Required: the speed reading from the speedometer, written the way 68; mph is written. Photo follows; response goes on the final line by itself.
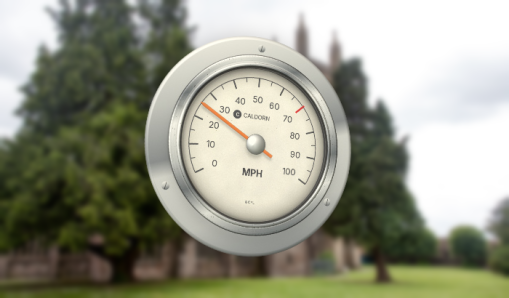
25; mph
